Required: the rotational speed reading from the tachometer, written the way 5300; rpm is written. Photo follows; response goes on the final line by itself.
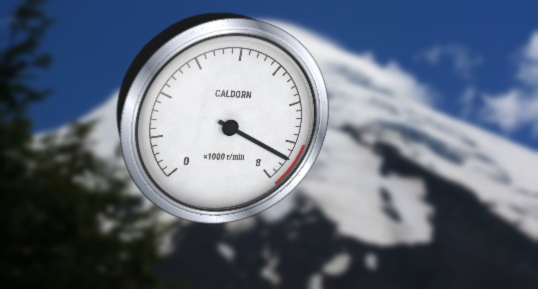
7400; rpm
